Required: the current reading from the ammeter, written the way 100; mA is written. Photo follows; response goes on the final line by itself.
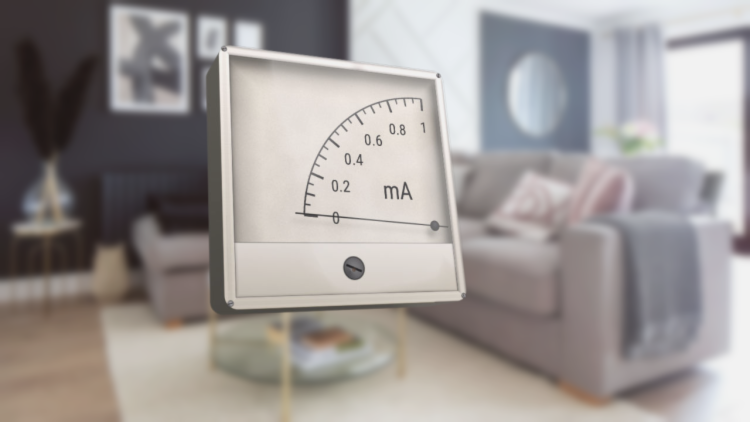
0; mA
